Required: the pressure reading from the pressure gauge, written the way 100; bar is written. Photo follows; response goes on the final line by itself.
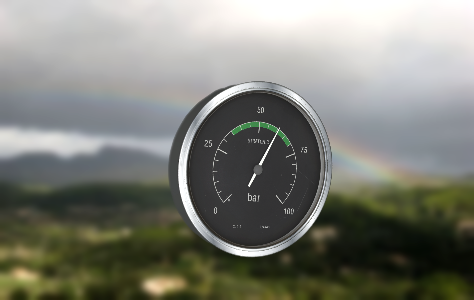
60; bar
